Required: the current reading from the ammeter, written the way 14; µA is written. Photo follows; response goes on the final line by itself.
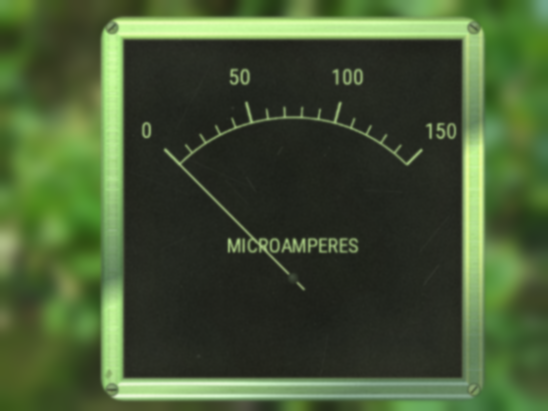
0; µA
